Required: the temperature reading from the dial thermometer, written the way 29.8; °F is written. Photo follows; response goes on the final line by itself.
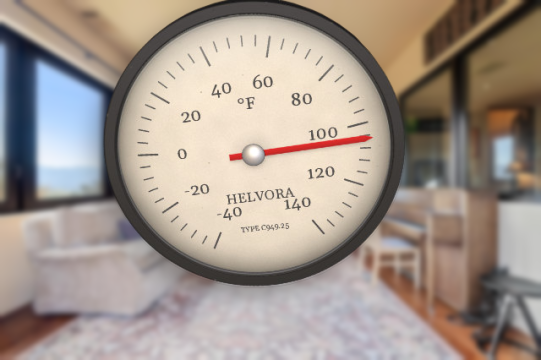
104; °F
